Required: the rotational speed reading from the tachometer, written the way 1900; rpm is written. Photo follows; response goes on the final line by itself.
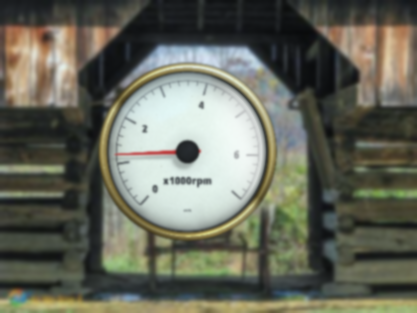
1200; rpm
